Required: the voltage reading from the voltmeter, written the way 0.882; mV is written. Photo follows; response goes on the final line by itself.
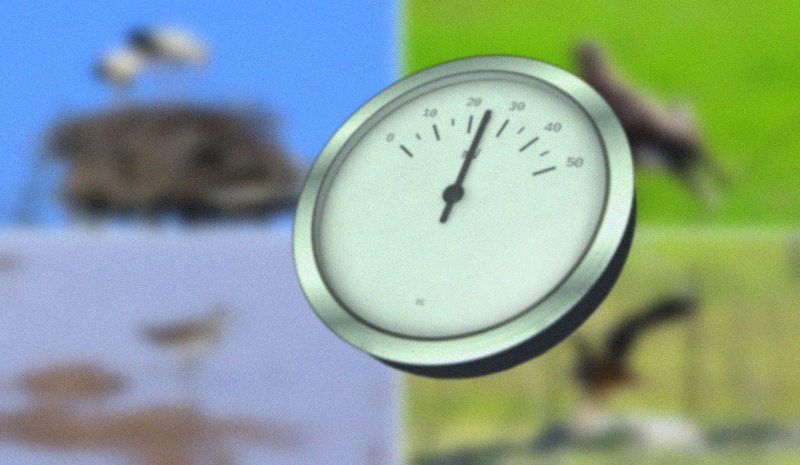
25; mV
